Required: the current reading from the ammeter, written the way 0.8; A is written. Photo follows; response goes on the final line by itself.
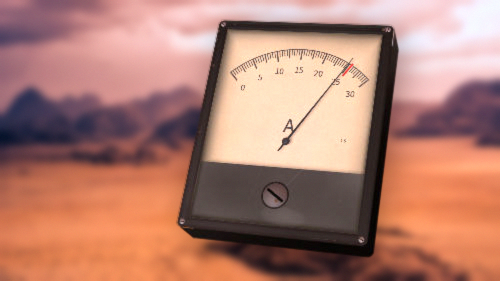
25; A
